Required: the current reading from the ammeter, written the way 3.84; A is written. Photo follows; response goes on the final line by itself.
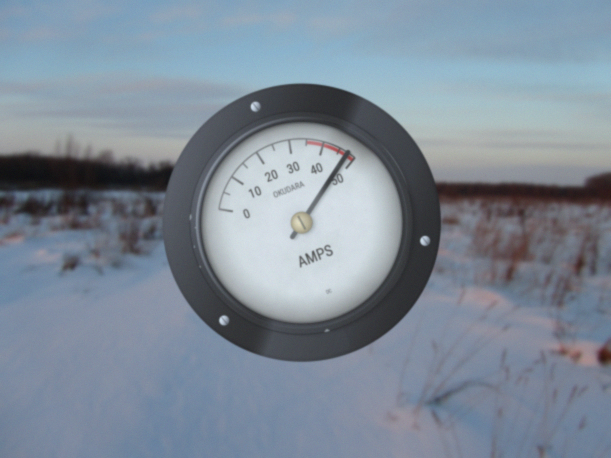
47.5; A
